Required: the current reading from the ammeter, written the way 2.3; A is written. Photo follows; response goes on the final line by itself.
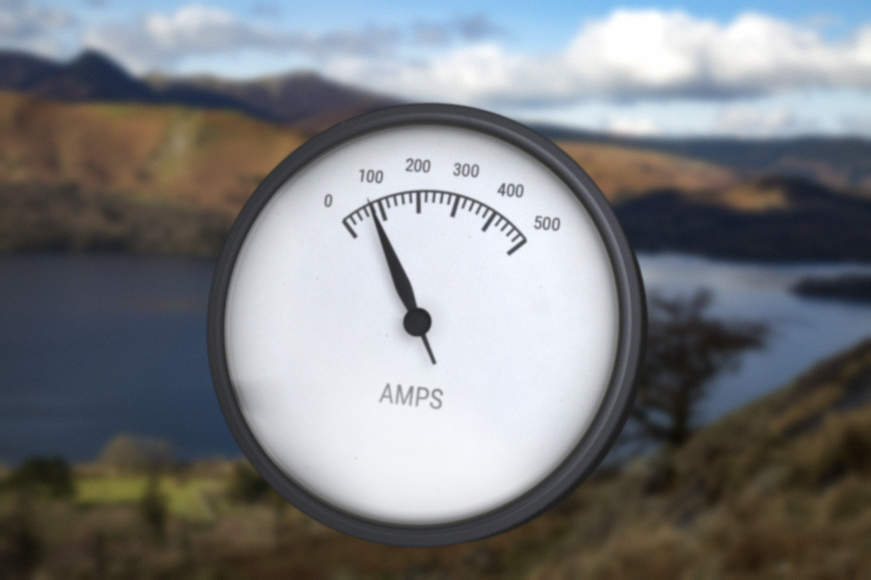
80; A
